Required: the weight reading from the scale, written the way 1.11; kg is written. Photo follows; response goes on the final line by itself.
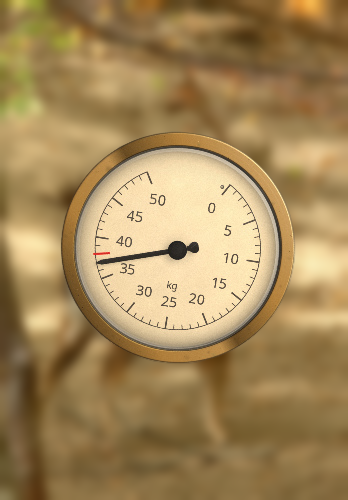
37; kg
